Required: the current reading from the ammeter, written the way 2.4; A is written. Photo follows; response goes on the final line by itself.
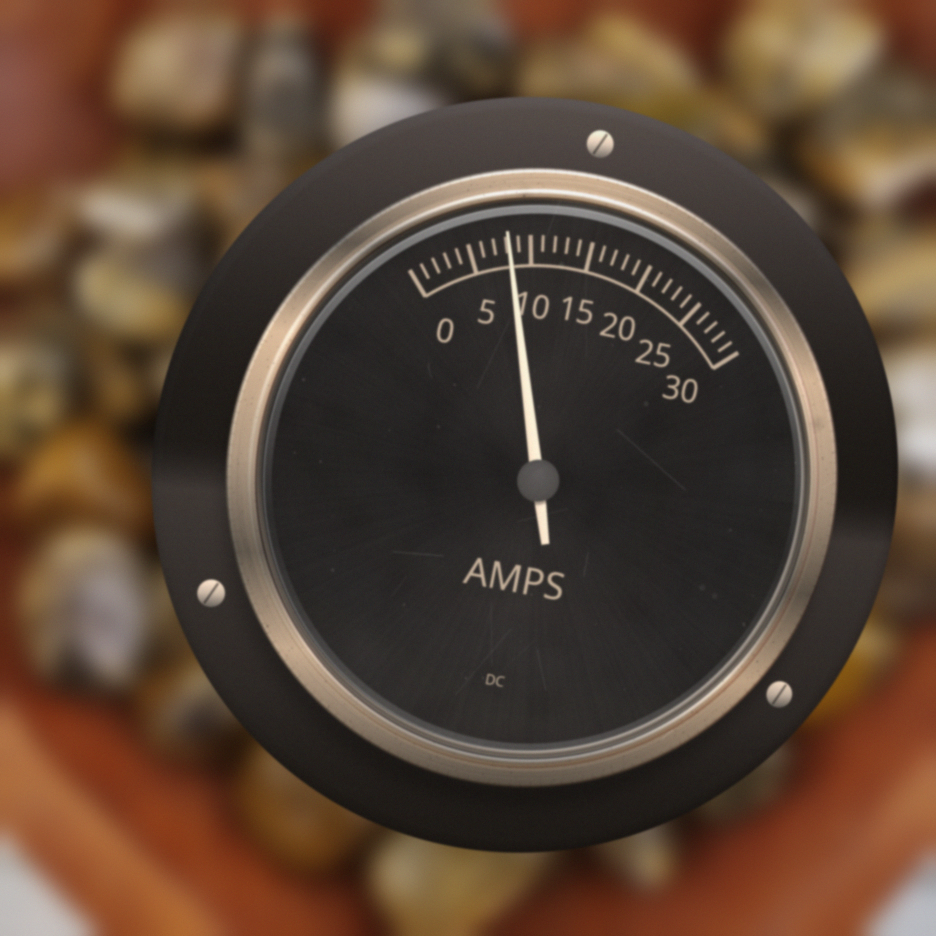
8; A
